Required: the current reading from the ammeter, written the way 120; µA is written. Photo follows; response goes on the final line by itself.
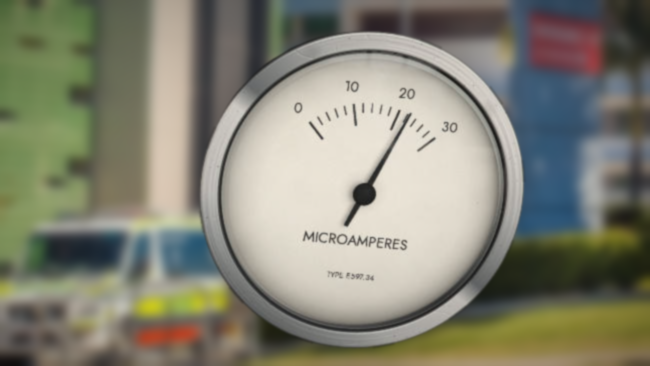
22; µA
